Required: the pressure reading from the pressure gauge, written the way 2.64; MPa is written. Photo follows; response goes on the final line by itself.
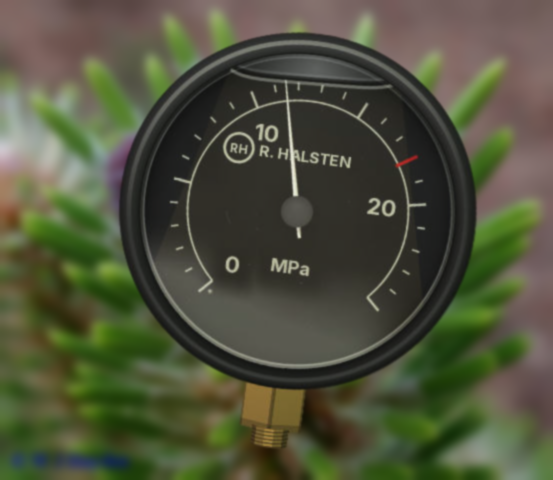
11.5; MPa
